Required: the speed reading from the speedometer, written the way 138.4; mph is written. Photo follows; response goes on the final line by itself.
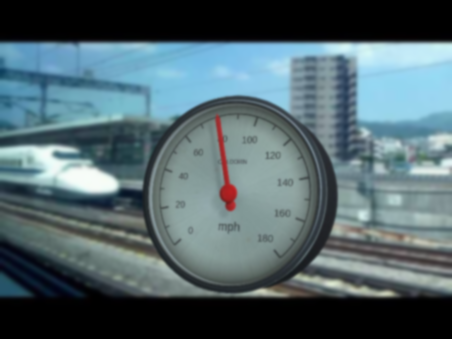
80; mph
